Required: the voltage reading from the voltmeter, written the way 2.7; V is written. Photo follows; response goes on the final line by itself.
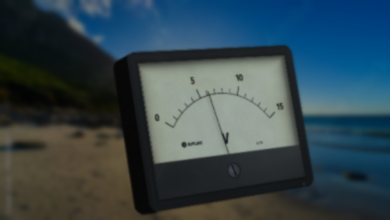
6; V
